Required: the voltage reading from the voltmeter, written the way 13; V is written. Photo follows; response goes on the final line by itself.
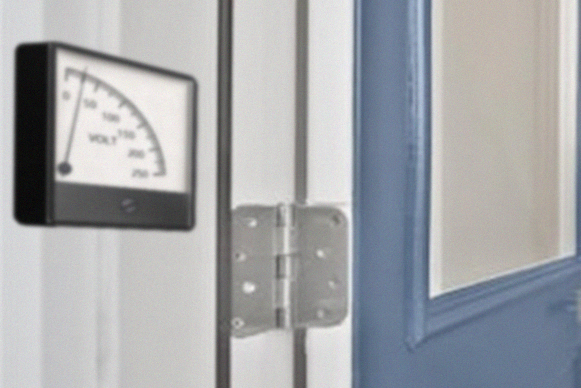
25; V
